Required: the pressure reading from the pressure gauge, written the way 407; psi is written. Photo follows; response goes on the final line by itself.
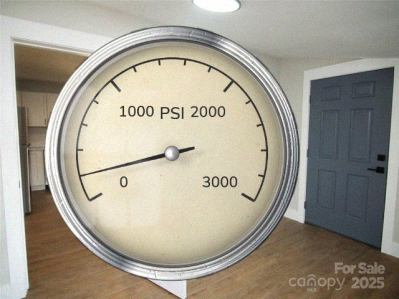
200; psi
